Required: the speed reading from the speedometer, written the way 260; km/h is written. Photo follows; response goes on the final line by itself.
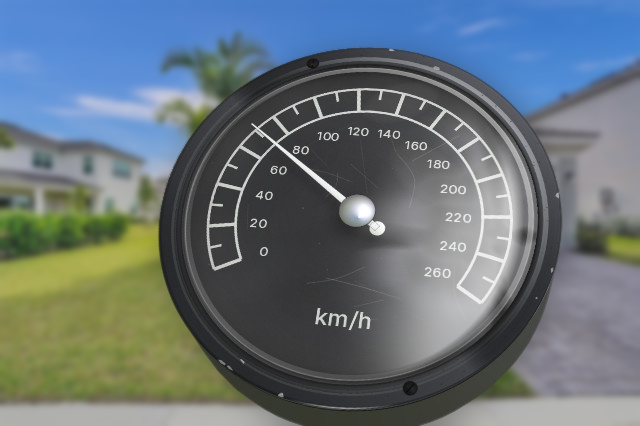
70; km/h
